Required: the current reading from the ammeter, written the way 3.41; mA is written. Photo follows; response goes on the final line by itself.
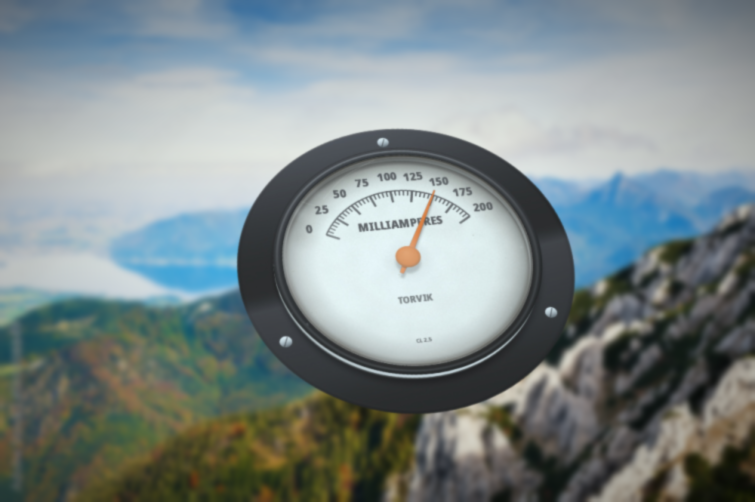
150; mA
